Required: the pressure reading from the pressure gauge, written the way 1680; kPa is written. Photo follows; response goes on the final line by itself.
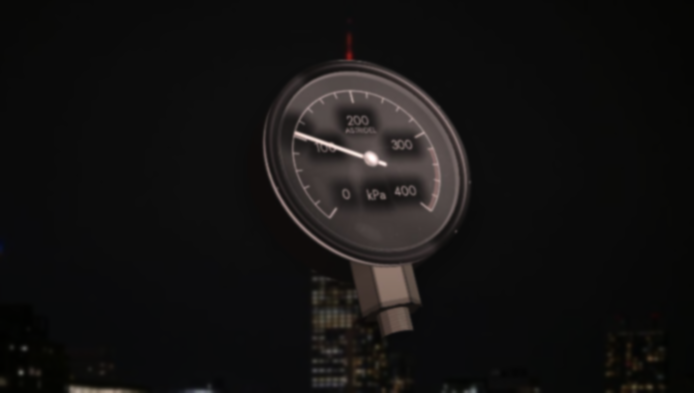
100; kPa
